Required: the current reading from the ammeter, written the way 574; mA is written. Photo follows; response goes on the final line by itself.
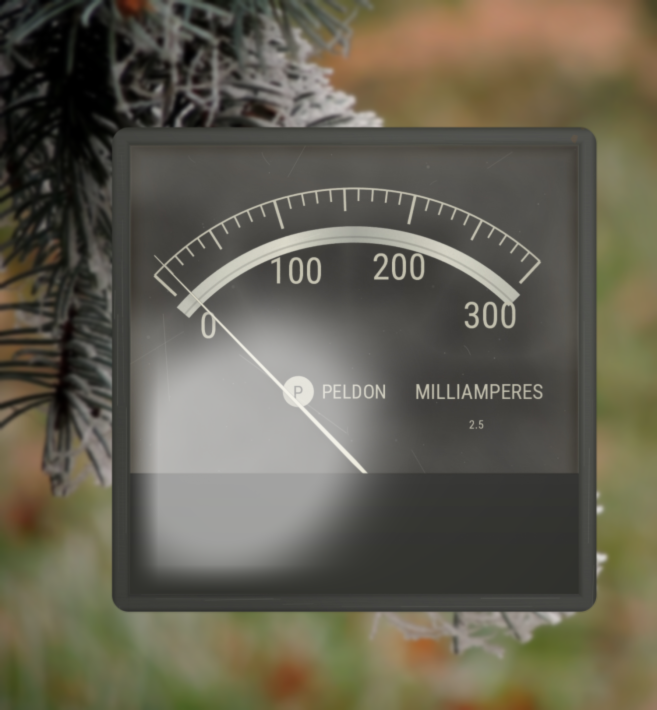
10; mA
